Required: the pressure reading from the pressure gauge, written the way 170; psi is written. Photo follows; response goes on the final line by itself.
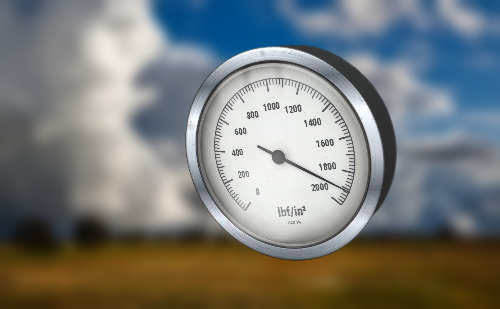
1900; psi
